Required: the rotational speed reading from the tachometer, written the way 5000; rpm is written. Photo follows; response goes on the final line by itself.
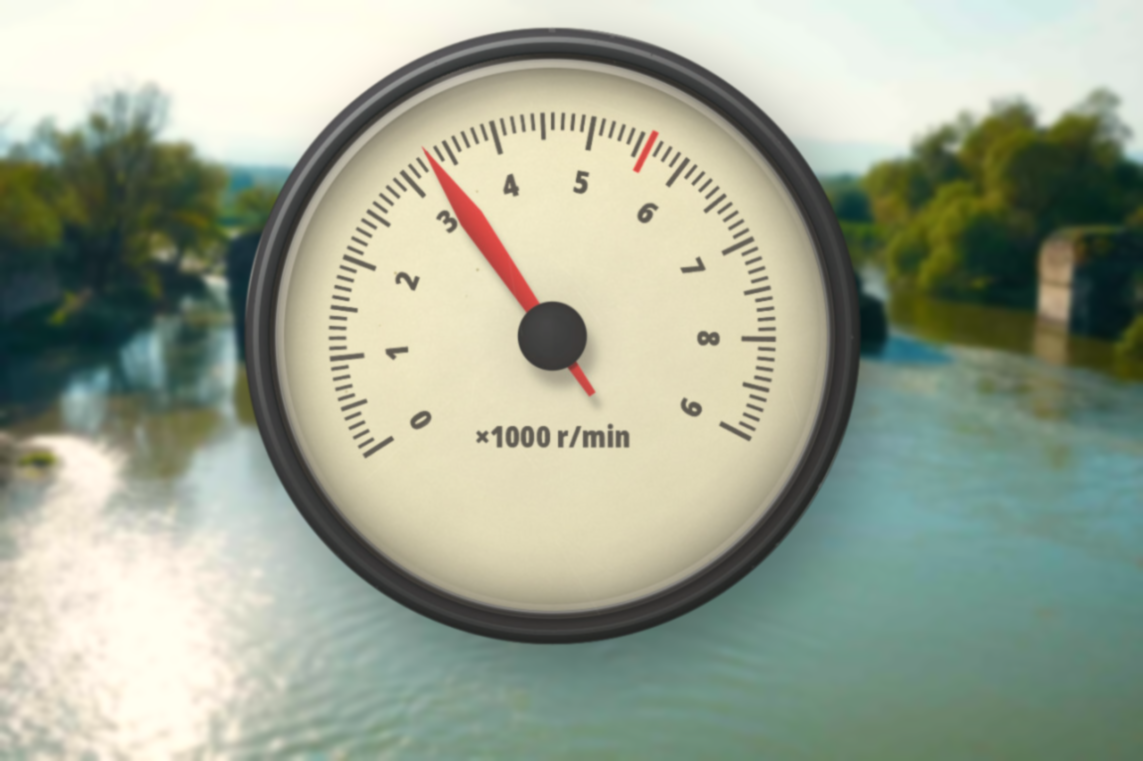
3300; rpm
